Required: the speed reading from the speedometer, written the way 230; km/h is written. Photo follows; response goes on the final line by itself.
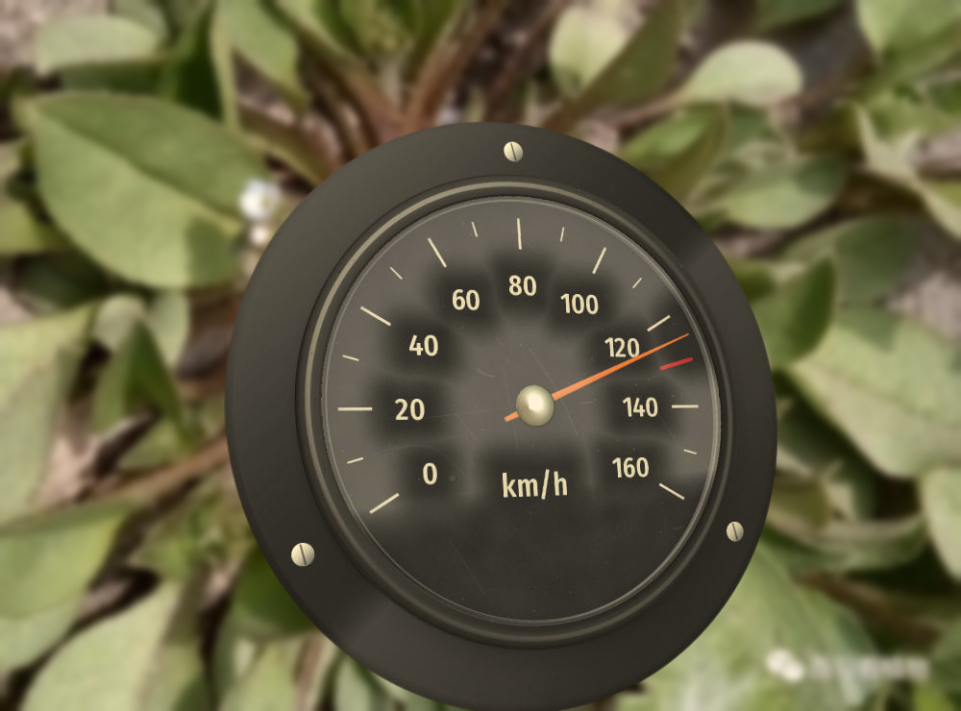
125; km/h
